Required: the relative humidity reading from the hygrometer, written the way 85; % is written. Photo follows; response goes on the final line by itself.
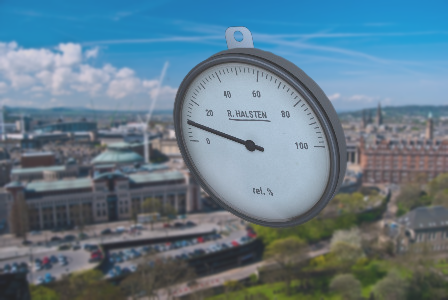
10; %
